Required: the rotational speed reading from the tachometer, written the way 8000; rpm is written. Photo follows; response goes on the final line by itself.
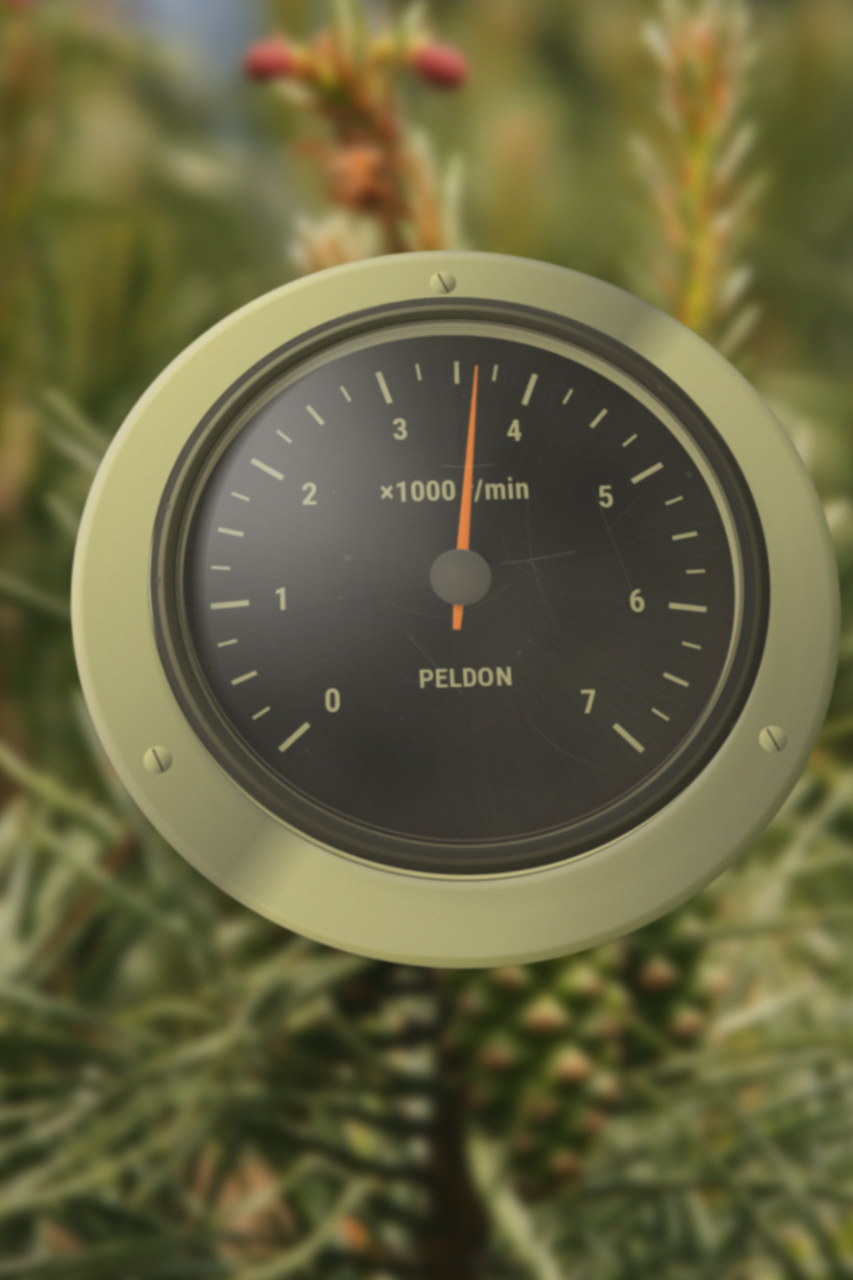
3625; rpm
